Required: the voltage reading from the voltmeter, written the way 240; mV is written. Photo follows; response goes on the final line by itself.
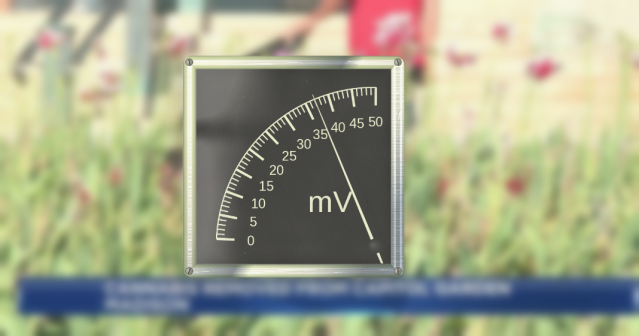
37; mV
